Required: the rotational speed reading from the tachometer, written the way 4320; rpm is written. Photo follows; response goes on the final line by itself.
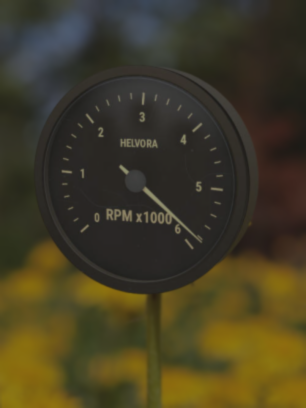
5800; rpm
